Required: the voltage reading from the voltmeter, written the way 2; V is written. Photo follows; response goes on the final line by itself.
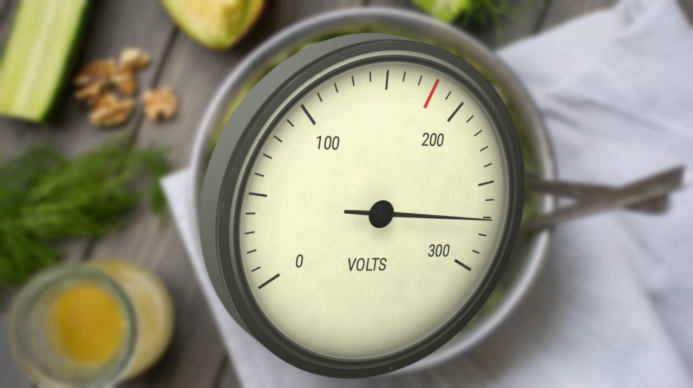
270; V
